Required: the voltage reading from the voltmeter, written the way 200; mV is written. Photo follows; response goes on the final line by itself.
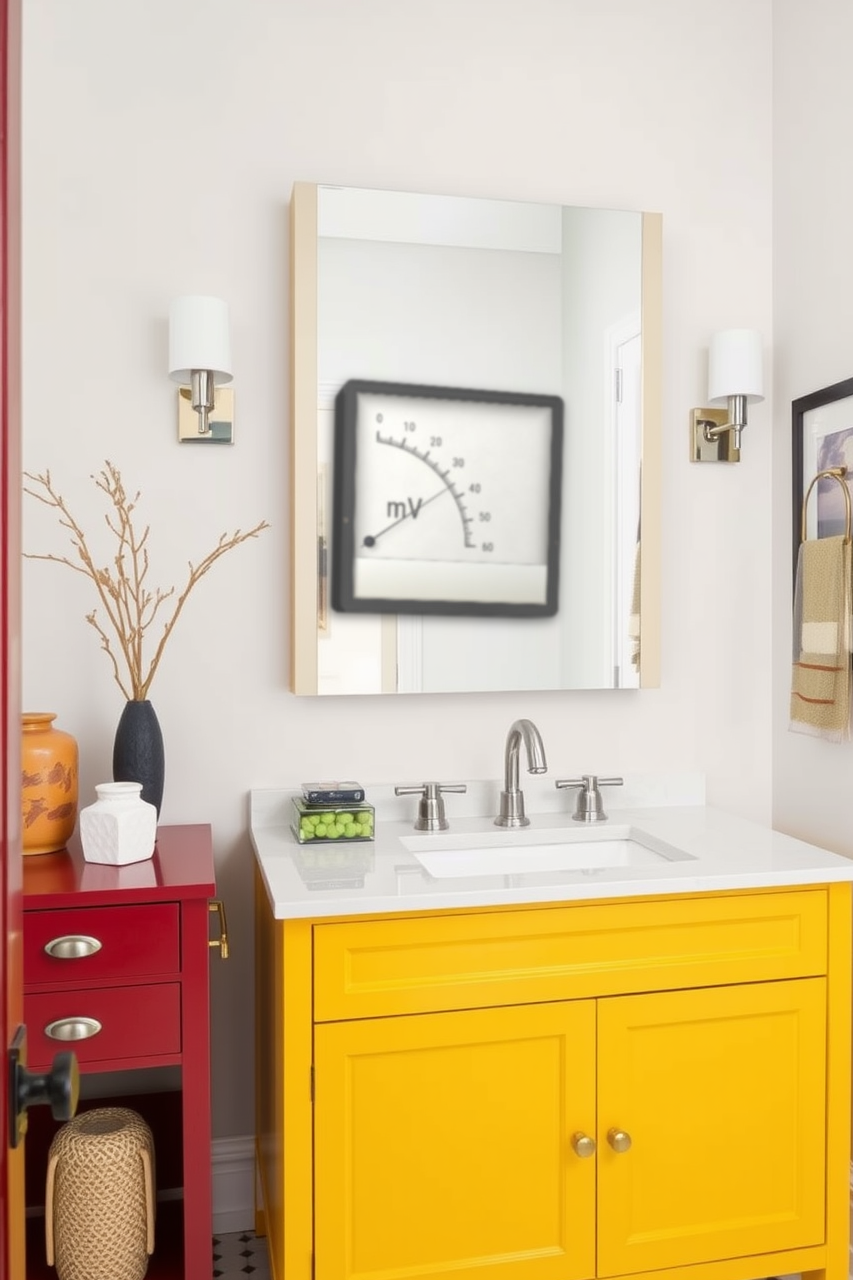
35; mV
